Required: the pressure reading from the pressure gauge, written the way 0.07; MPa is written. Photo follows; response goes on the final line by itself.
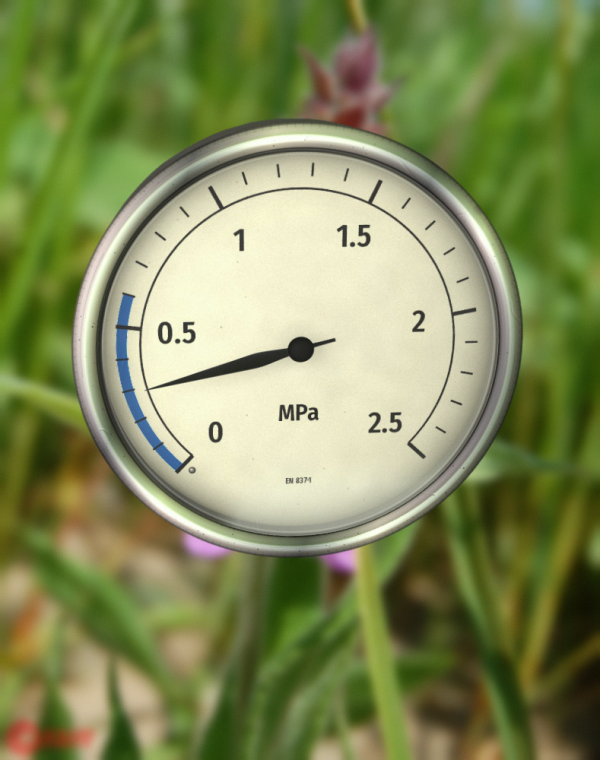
0.3; MPa
